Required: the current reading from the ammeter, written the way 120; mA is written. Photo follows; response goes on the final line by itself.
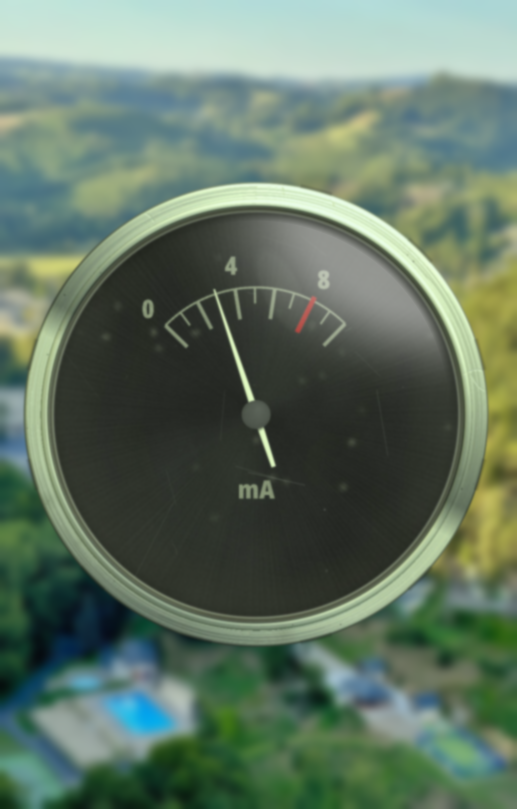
3; mA
